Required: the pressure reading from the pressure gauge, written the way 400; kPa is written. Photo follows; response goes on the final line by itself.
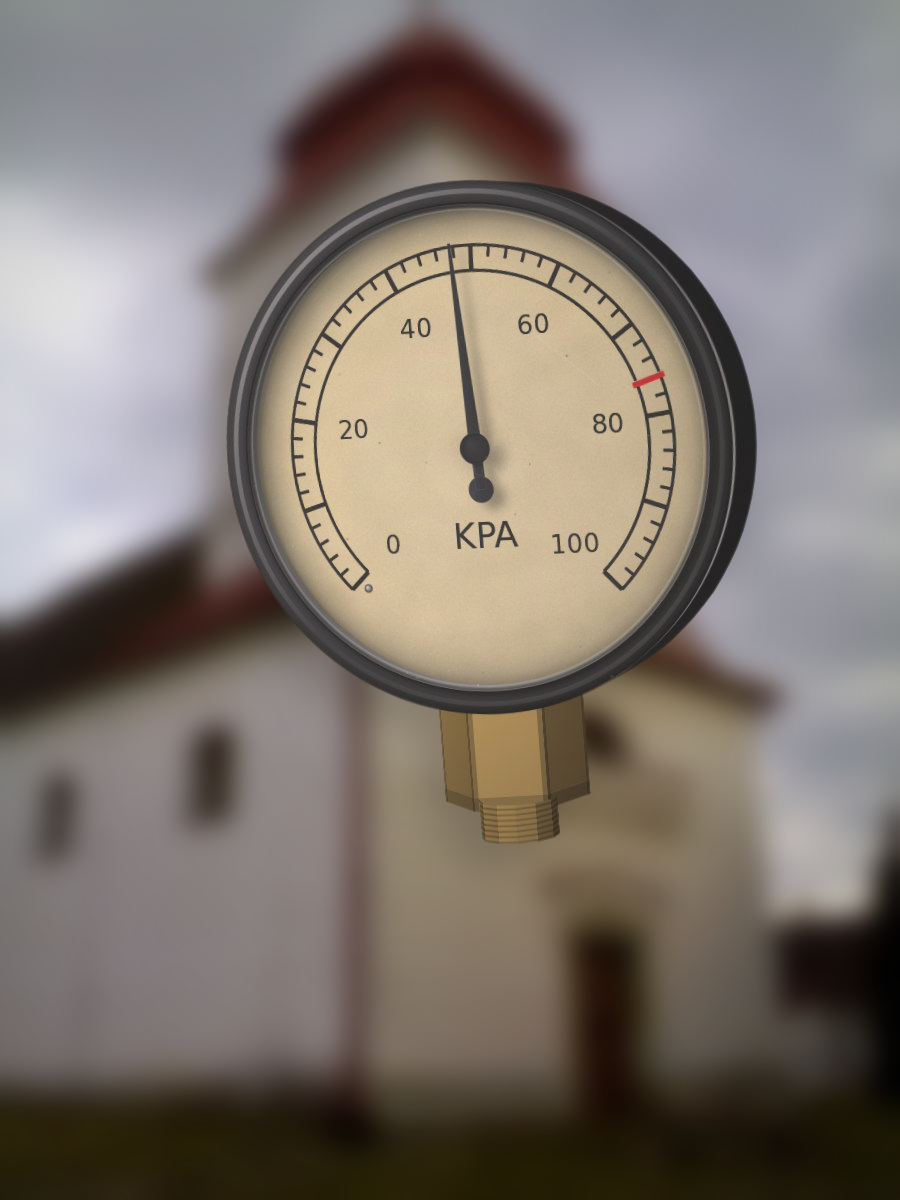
48; kPa
